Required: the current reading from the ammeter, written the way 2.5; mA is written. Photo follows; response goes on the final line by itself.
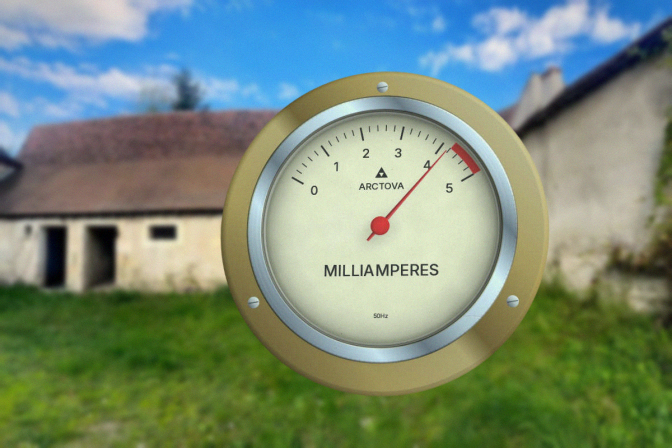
4.2; mA
